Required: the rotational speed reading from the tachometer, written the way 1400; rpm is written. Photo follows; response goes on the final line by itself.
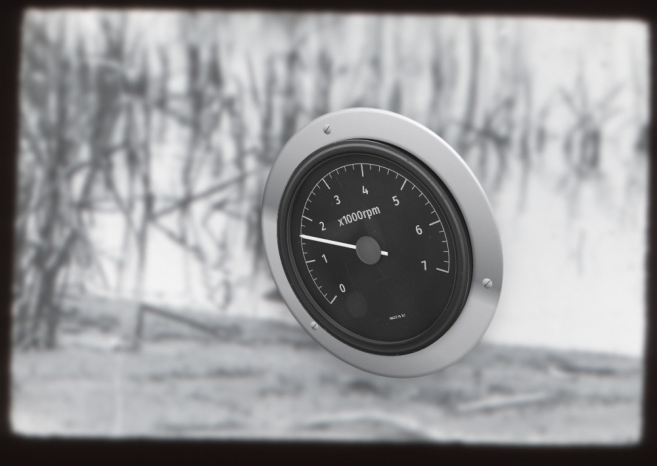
1600; rpm
